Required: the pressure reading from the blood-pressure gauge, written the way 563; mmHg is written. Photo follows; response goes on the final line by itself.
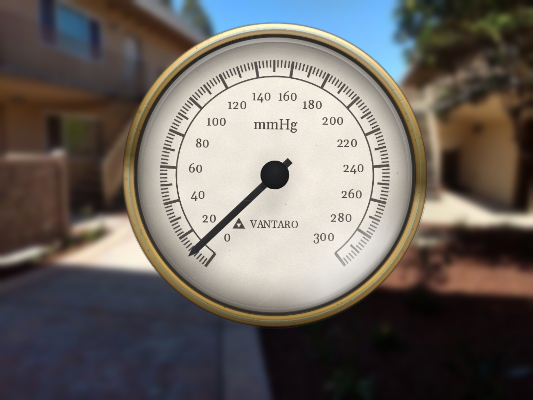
10; mmHg
